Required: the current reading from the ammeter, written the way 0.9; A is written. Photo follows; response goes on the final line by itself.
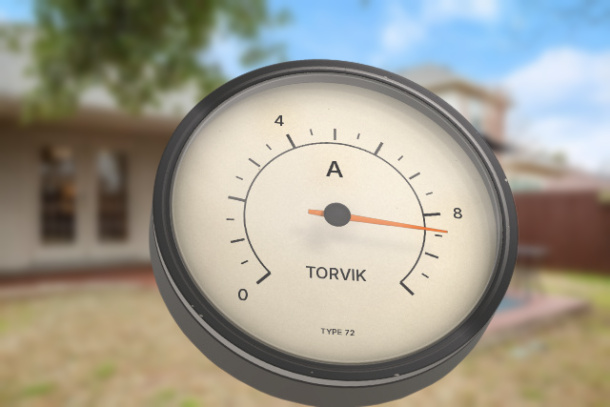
8.5; A
